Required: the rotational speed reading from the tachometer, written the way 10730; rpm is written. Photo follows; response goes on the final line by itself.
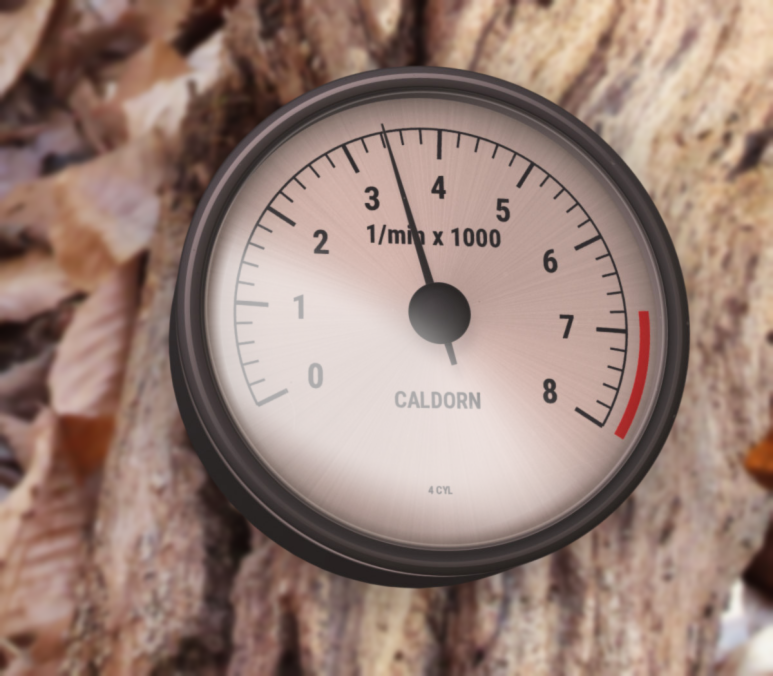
3400; rpm
